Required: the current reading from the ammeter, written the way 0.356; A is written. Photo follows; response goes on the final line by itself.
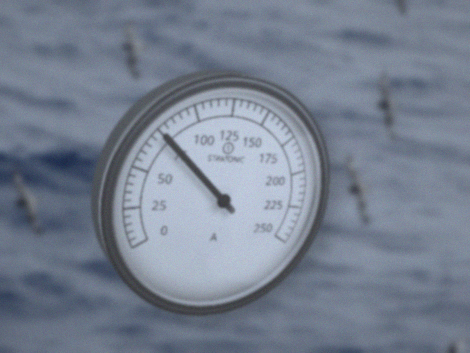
75; A
